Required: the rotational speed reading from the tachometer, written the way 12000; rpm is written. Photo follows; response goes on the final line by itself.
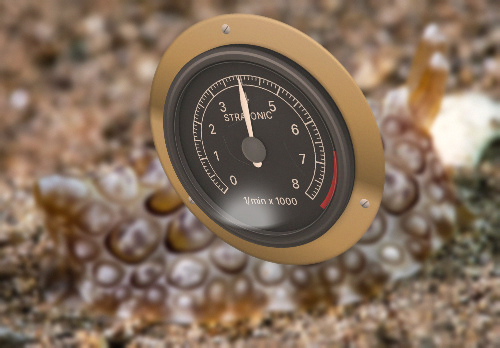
4000; rpm
